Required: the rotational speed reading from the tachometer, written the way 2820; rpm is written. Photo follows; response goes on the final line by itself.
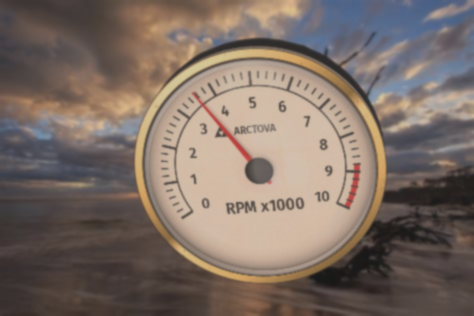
3600; rpm
